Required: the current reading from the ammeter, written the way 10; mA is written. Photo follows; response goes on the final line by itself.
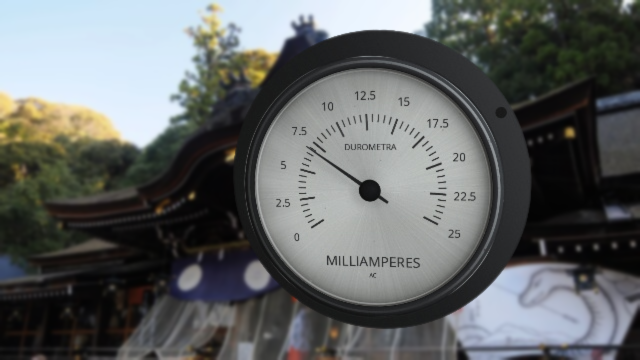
7; mA
